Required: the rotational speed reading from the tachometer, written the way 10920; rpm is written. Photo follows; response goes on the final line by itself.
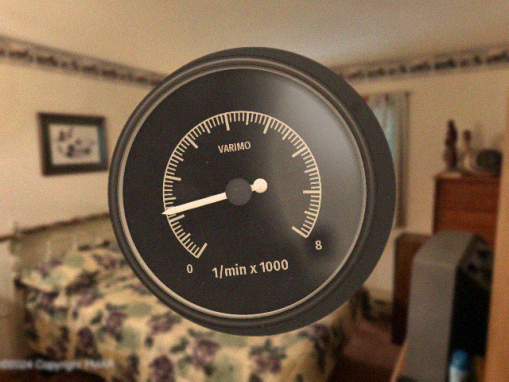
1200; rpm
